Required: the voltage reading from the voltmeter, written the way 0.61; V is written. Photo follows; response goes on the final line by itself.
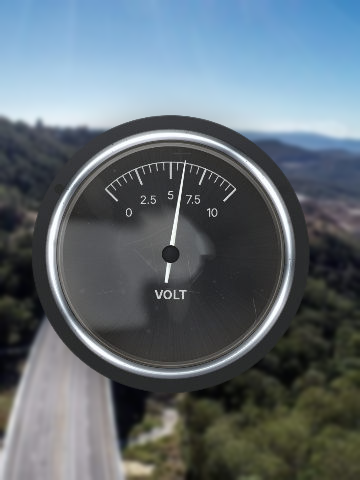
6; V
